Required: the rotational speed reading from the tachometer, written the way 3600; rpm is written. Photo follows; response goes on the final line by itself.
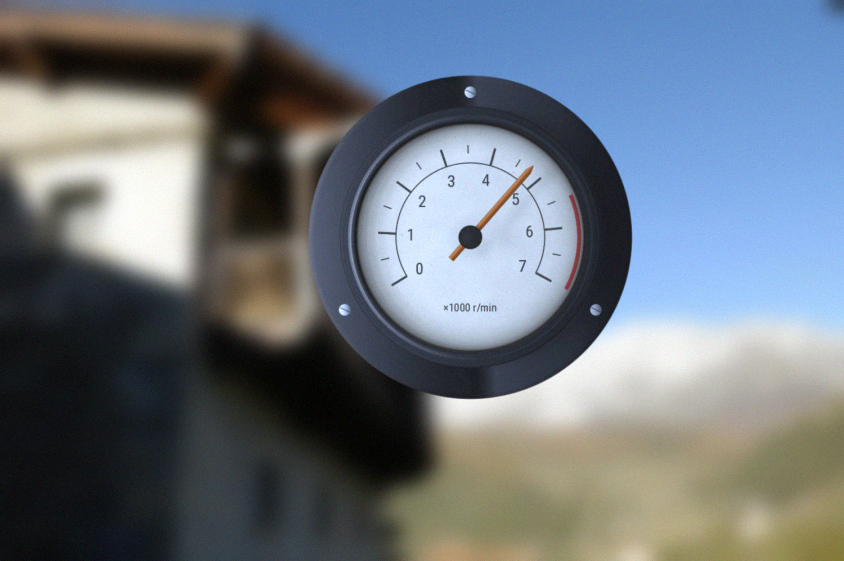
4750; rpm
